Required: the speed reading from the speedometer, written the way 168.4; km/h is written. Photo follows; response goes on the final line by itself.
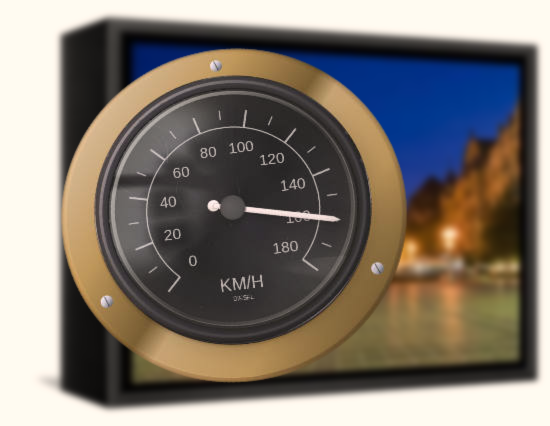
160; km/h
